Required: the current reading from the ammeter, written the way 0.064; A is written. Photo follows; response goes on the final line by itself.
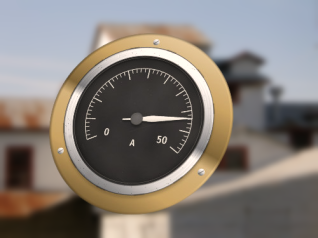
42; A
